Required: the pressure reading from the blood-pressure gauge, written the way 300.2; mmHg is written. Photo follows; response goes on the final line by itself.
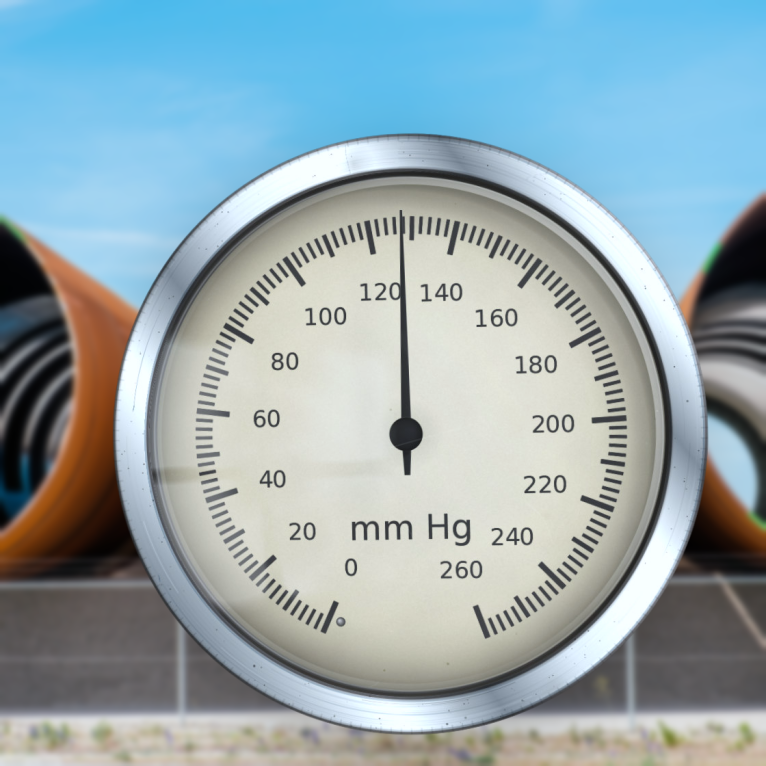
128; mmHg
